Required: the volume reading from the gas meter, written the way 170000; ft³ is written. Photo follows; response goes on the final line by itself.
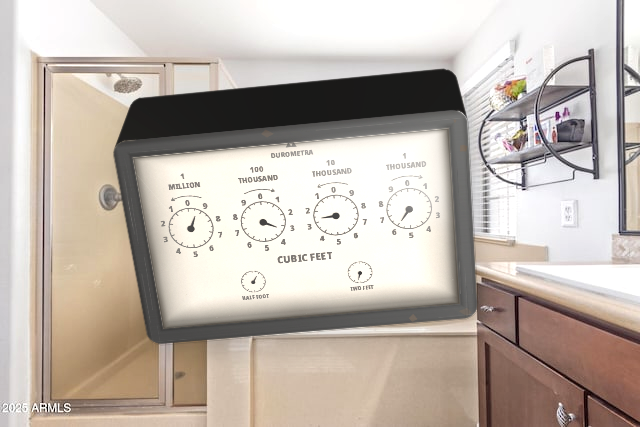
932600; ft³
